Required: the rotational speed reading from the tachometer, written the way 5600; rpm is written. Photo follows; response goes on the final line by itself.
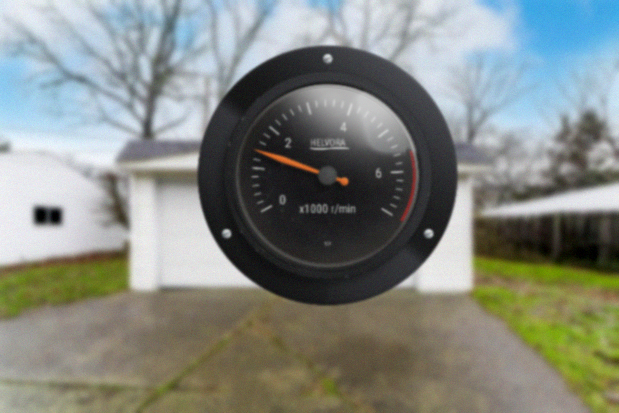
1400; rpm
